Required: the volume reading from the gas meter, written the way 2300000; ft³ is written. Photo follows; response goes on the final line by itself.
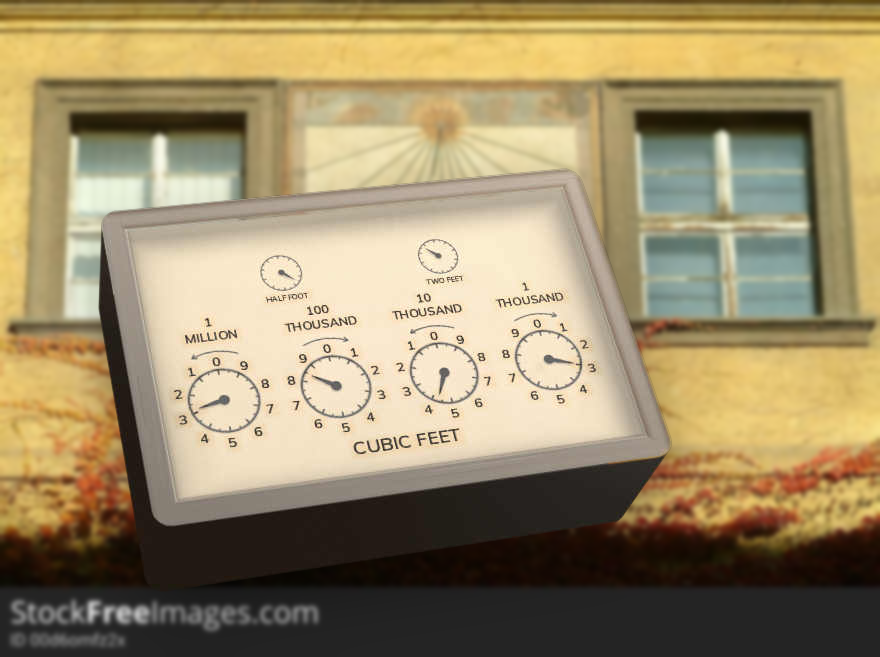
284300; ft³
